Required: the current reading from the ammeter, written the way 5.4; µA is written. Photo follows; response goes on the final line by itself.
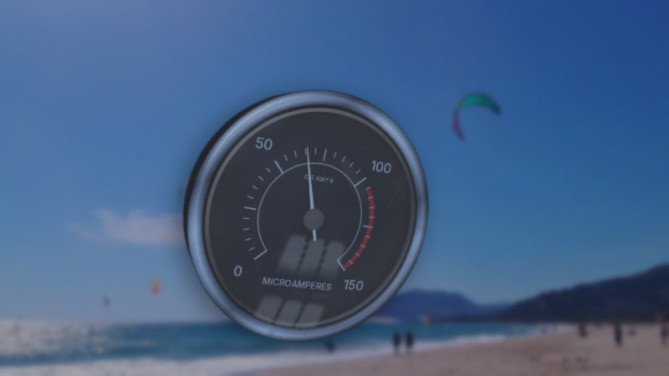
65; µA
